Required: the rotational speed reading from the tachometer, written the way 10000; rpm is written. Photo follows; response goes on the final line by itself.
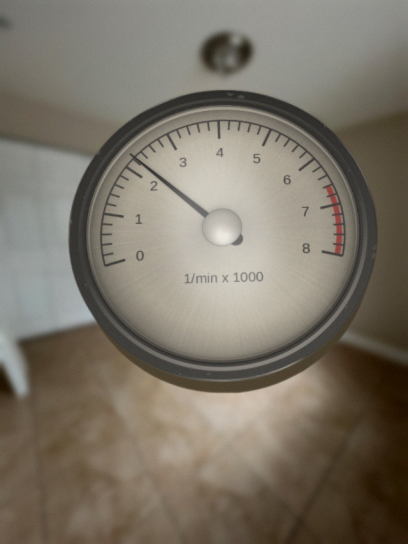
2200; rpm
